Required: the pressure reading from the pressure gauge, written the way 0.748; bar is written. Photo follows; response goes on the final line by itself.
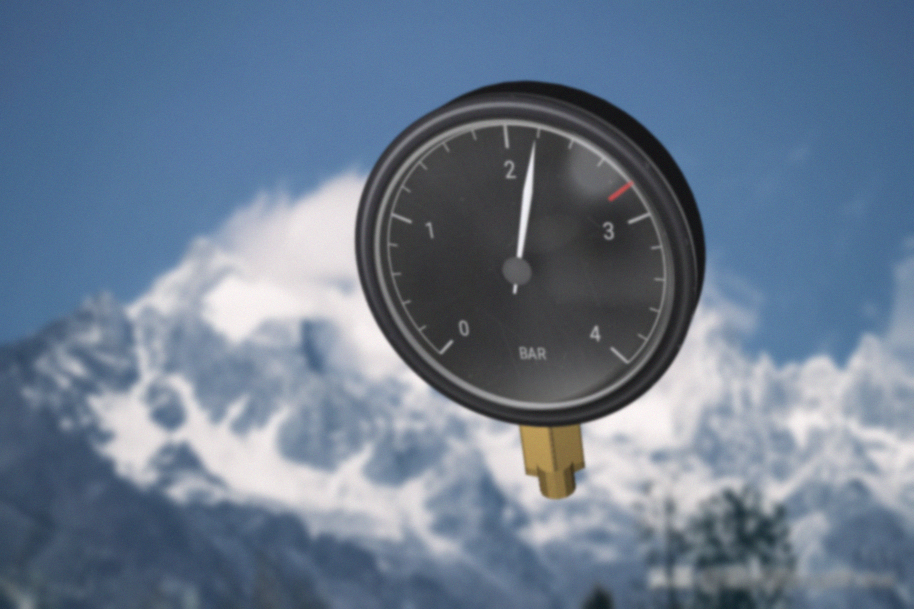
2.2; bar
